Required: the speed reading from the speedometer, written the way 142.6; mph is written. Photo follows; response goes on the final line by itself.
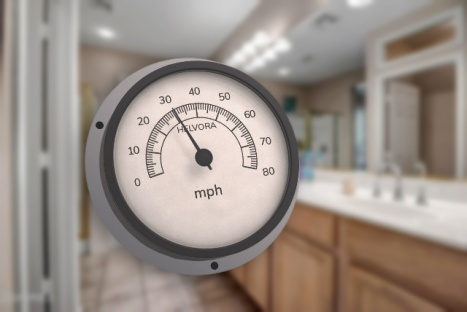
30; mph
